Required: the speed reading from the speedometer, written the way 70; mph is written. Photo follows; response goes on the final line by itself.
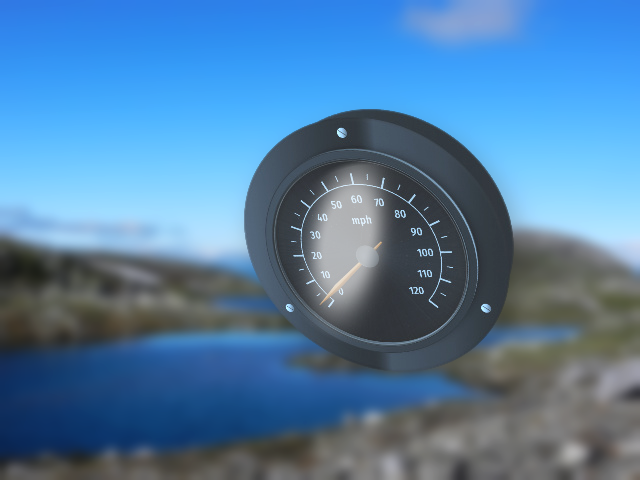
2.5; mph
